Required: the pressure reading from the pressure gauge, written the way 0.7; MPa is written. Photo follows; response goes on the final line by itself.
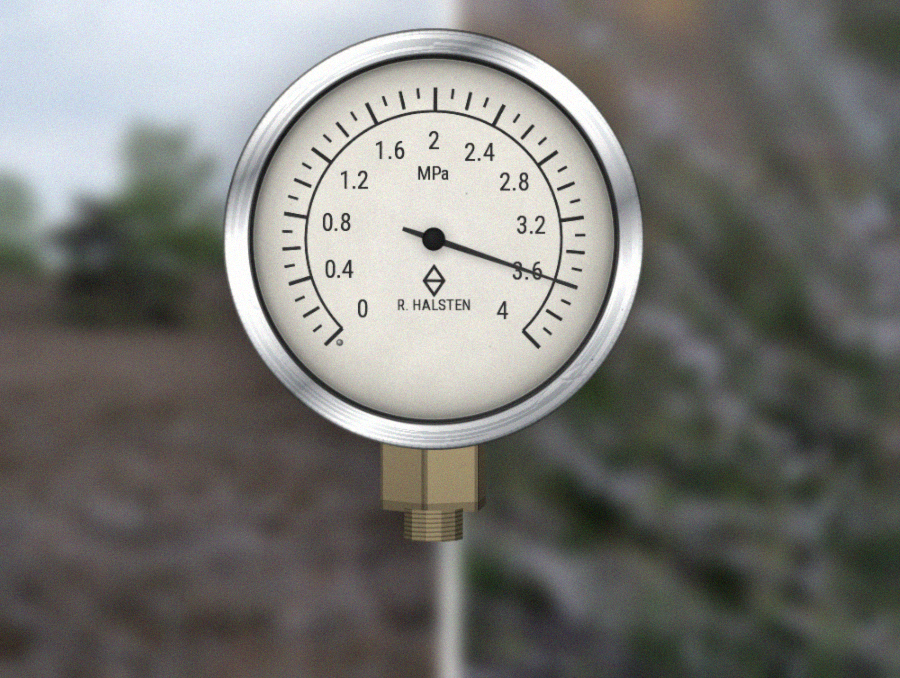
3.6; MPa
